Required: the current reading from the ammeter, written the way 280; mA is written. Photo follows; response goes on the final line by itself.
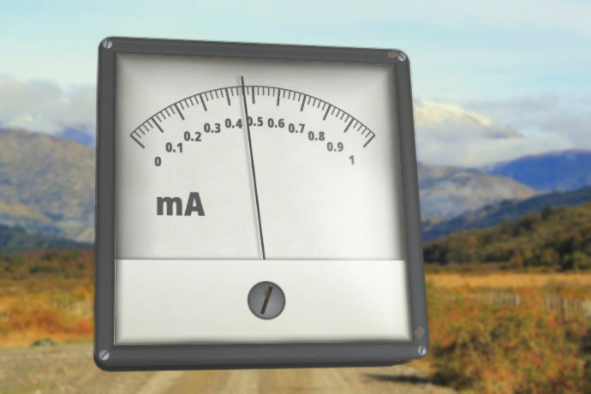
0.46; mA
